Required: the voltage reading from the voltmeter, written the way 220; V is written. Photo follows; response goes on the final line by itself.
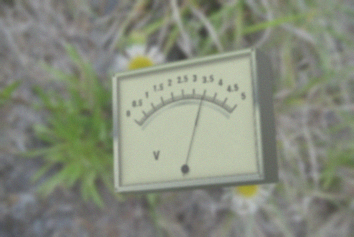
3.5; V
